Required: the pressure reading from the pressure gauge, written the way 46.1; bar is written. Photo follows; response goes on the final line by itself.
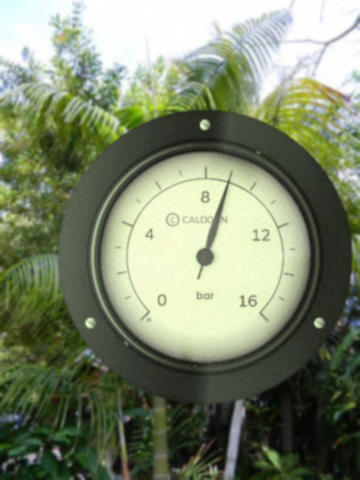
9; bar
